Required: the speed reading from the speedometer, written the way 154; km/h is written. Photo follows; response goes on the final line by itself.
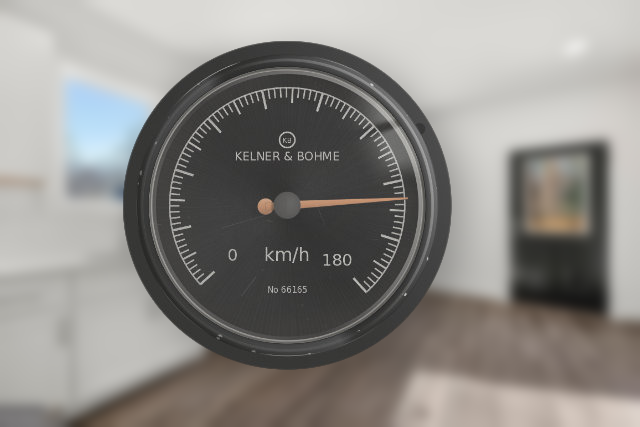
146; km/h
